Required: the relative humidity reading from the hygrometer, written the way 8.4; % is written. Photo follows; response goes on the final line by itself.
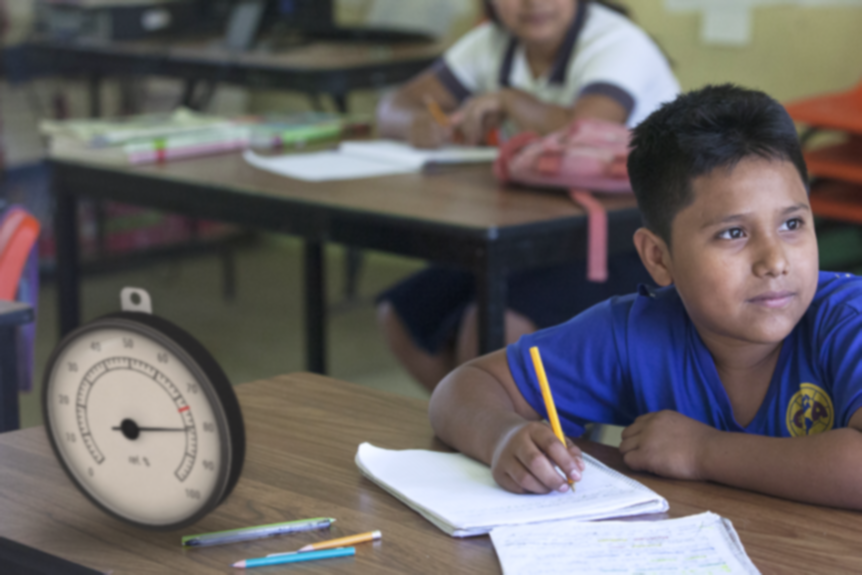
80; %
